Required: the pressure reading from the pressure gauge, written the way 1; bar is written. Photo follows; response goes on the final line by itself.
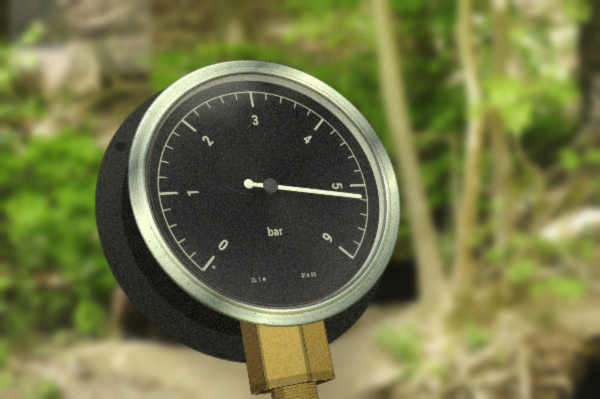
5.2; bar
